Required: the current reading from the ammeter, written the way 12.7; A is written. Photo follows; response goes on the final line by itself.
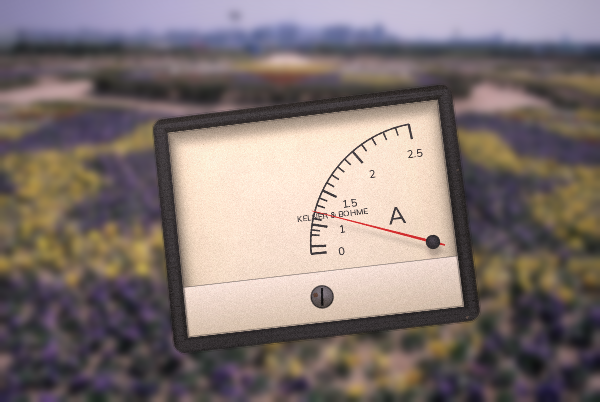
1.2; A
